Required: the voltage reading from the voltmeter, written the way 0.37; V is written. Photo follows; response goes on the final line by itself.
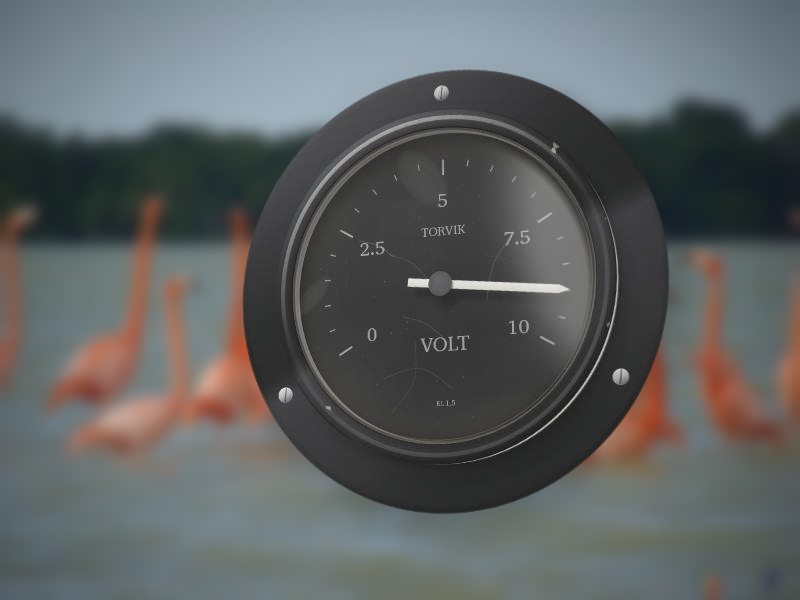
9; V
